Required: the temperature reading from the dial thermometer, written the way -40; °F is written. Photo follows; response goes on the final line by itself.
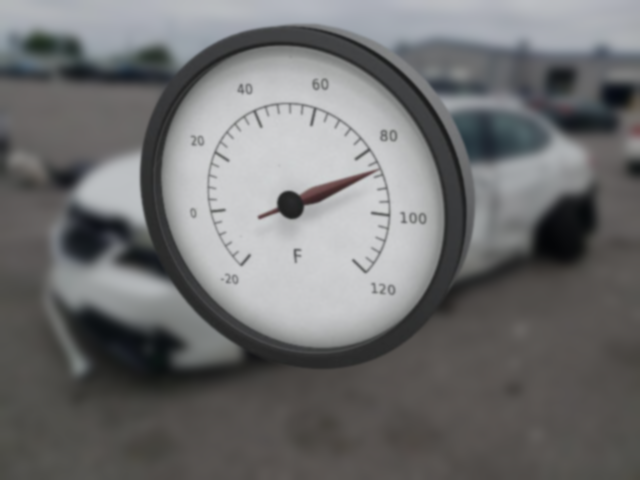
86; °F
